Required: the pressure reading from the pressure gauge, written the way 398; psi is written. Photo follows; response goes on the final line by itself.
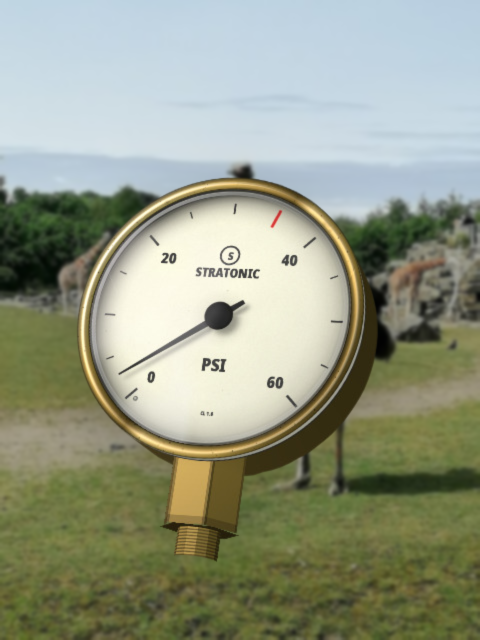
2.5; psi
